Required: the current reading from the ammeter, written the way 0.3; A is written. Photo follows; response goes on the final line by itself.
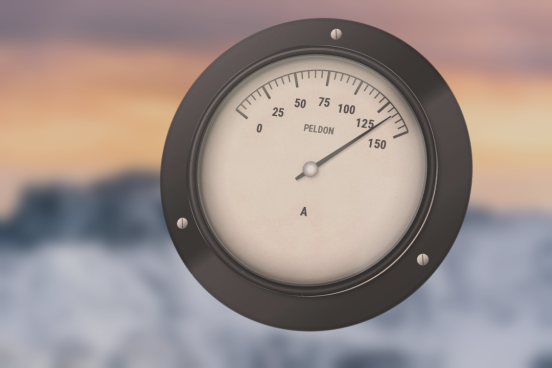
135; A
